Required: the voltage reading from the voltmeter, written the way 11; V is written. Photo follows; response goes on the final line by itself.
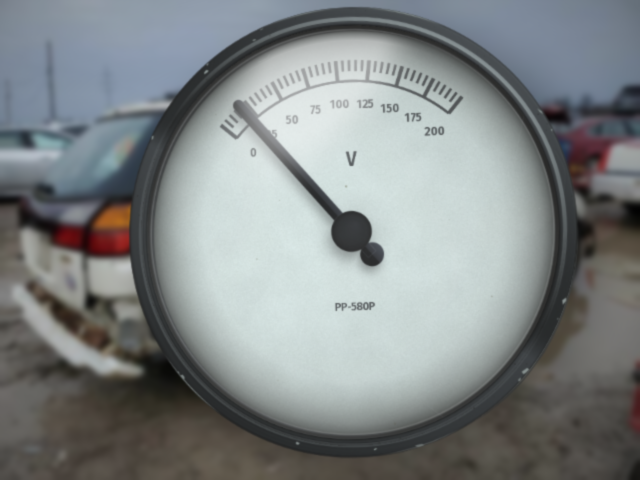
20; V
